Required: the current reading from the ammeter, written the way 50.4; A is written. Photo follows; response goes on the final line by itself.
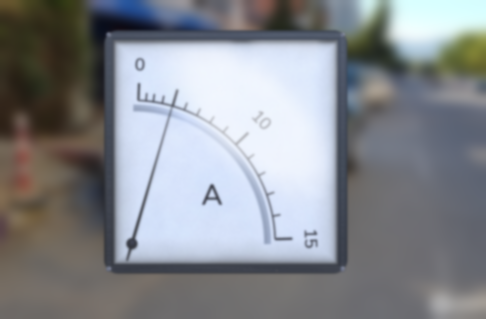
5; A
